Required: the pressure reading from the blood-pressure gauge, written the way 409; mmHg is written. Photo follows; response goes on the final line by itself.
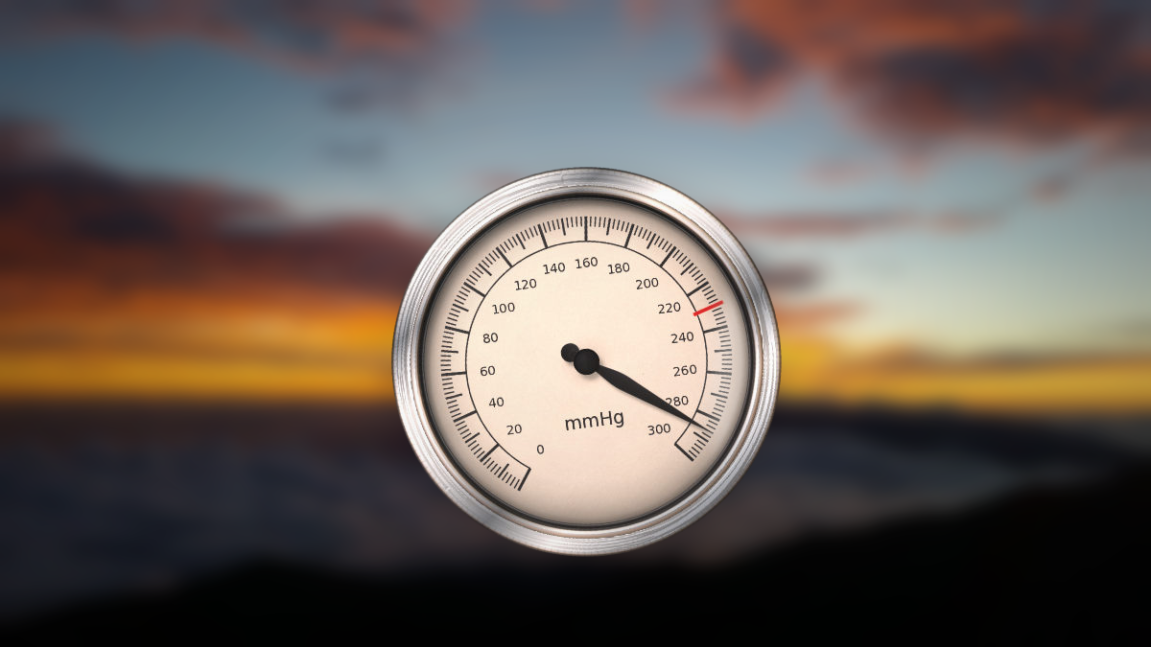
286; mmHg
